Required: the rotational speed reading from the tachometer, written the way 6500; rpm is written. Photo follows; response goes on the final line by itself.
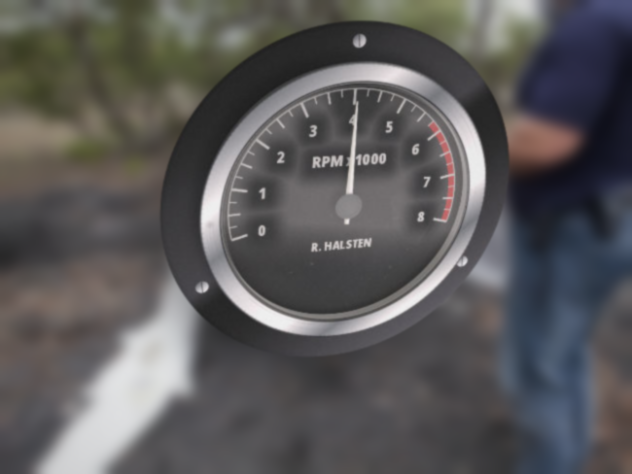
4000; rpm
